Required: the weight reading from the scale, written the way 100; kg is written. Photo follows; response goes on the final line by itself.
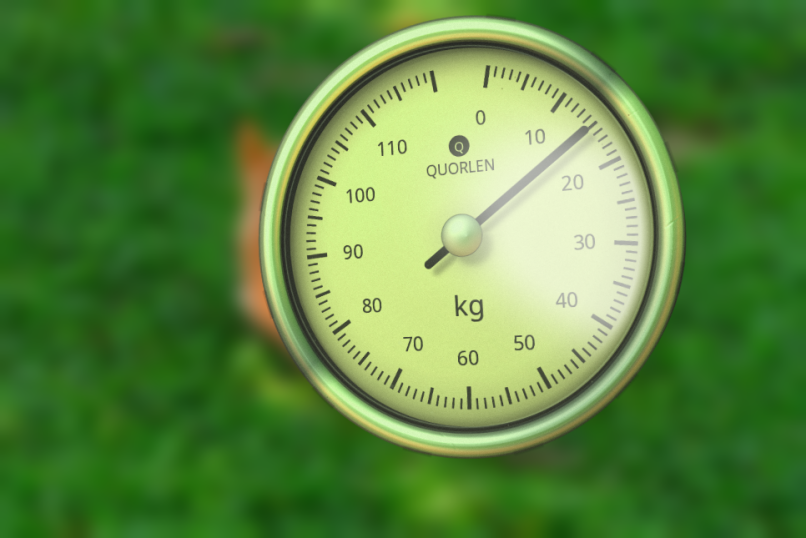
15; kg
